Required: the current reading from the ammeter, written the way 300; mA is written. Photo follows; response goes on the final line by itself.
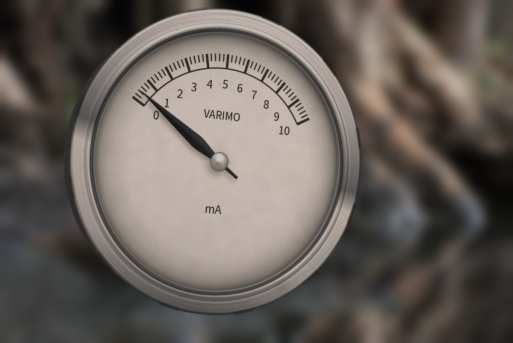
0.4; mA
